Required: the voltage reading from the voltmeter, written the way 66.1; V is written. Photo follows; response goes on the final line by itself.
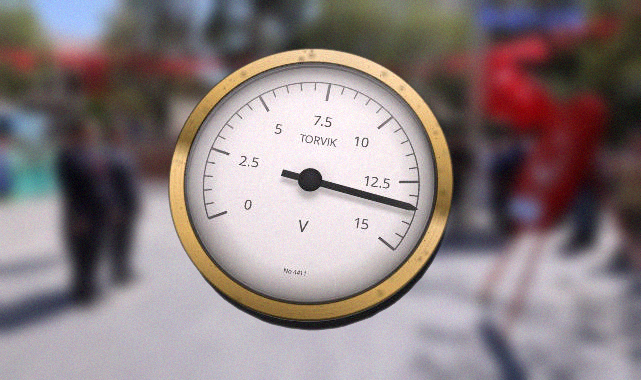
13.5; V
